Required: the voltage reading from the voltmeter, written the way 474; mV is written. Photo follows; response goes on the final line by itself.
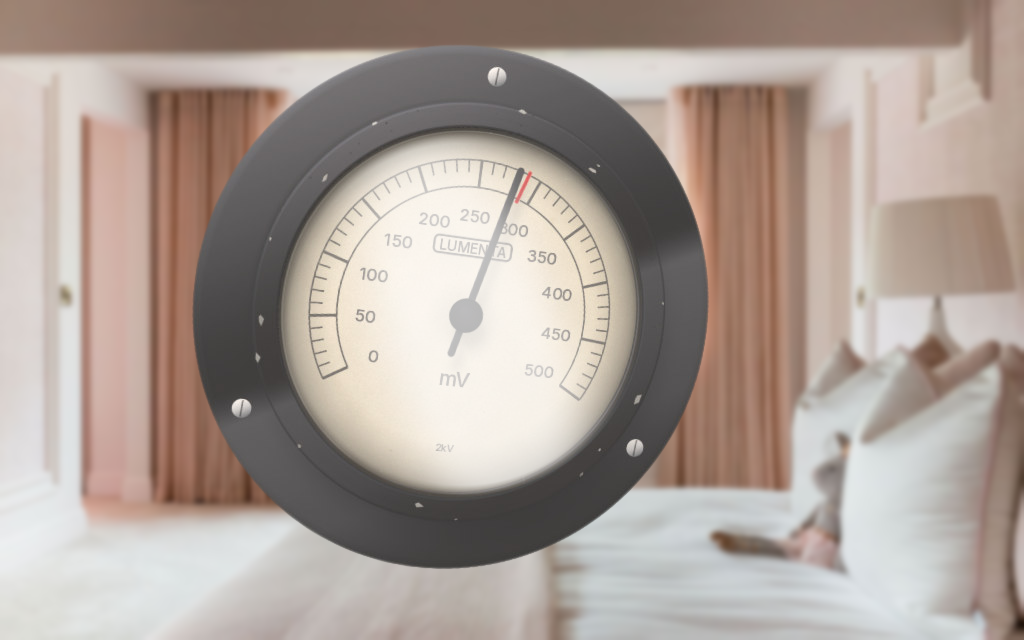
280; mV
